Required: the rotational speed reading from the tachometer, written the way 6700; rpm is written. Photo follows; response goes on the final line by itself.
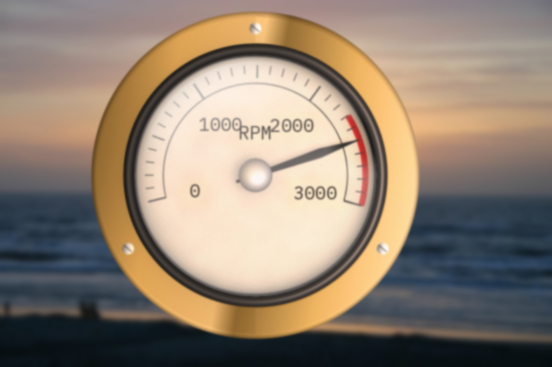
2500; rpm
